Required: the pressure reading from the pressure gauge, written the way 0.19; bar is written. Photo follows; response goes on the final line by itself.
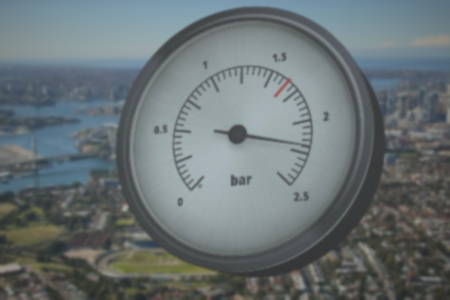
2.2; bar
